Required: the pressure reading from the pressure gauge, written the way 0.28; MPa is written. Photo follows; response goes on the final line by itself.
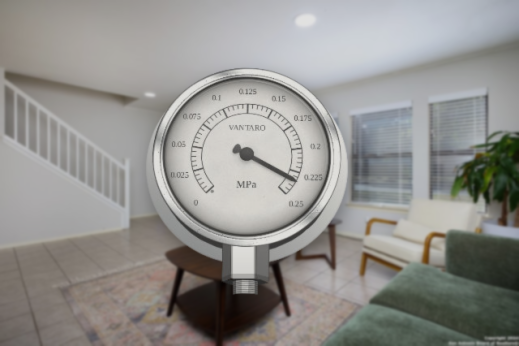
0.235; MPa
